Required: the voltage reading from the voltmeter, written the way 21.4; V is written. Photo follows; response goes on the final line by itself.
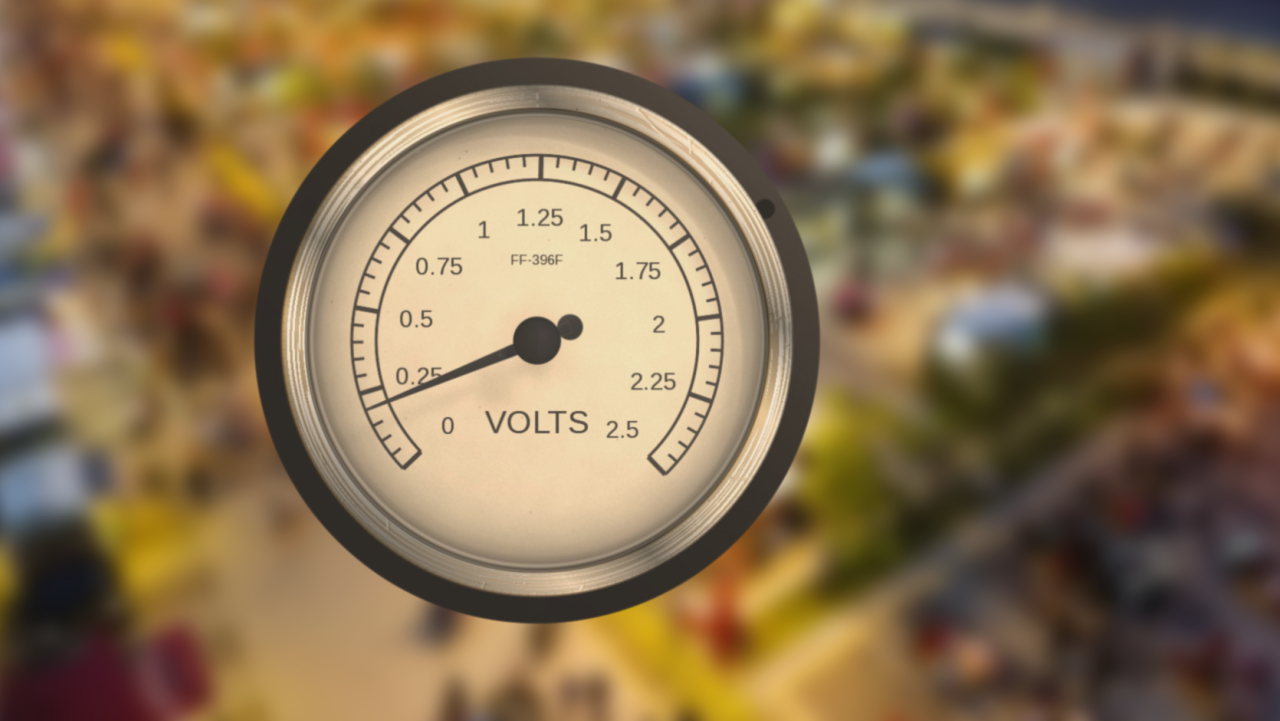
0.2; V
